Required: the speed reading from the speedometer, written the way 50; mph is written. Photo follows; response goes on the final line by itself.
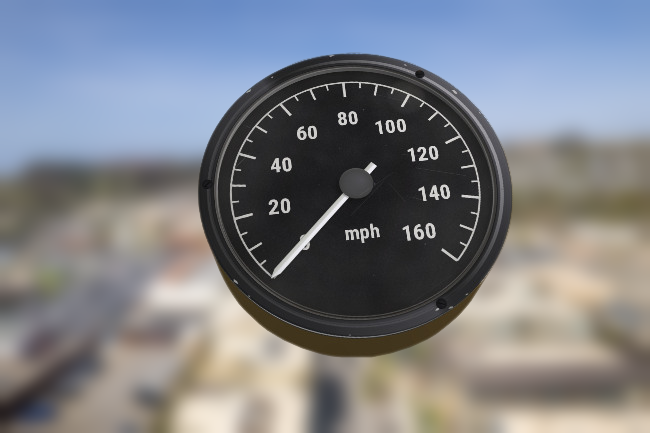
0; mph
